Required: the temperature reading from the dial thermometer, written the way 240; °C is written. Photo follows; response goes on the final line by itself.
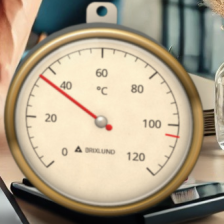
36; °C
